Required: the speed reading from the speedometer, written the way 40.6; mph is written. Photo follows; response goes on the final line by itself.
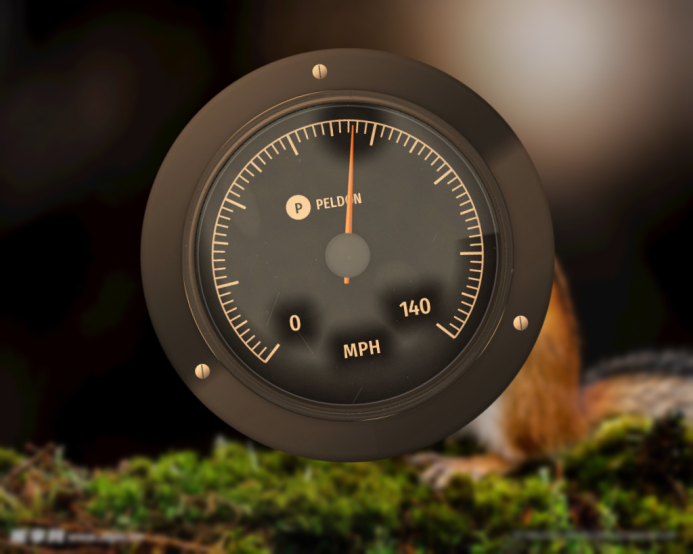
75; mph
